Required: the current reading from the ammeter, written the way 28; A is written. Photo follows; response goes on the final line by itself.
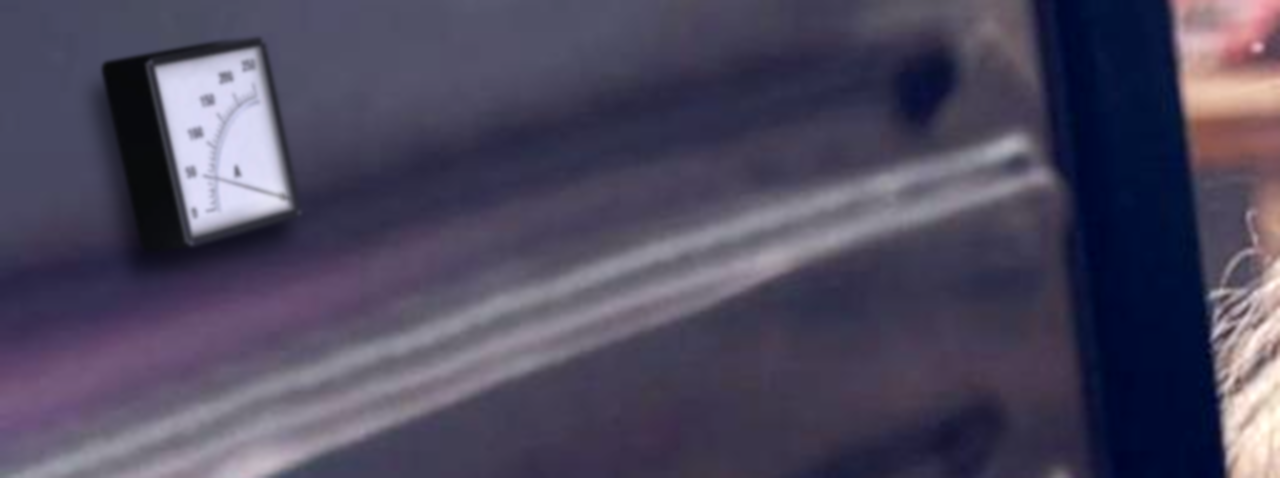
50; A
